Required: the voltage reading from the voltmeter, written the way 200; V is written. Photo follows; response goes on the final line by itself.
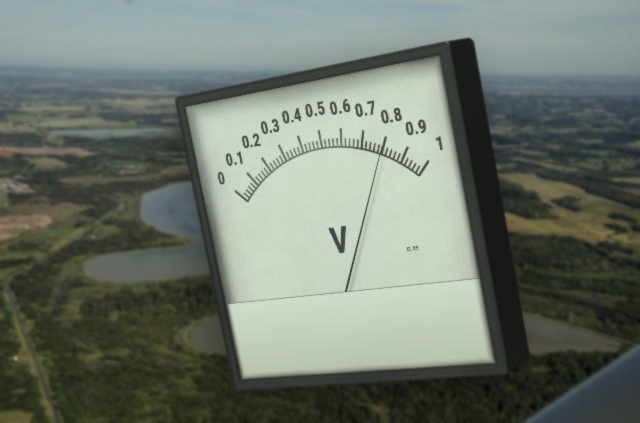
0.8; V
